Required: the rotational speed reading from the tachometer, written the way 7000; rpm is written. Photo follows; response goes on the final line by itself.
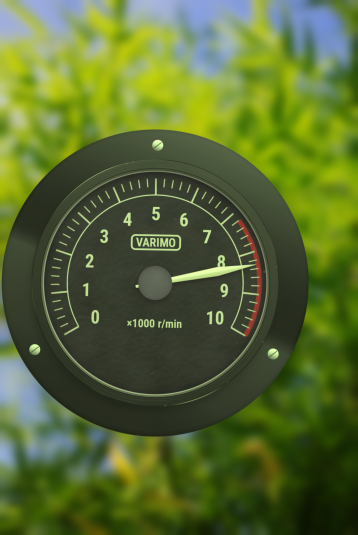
8300; rpm
